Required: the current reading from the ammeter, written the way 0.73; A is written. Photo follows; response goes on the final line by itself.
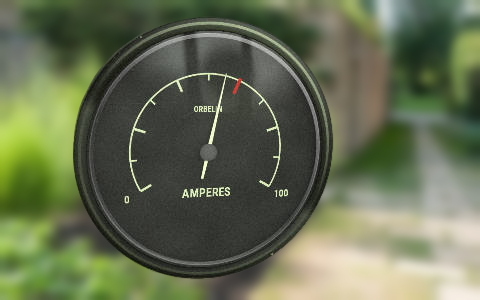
55; A
